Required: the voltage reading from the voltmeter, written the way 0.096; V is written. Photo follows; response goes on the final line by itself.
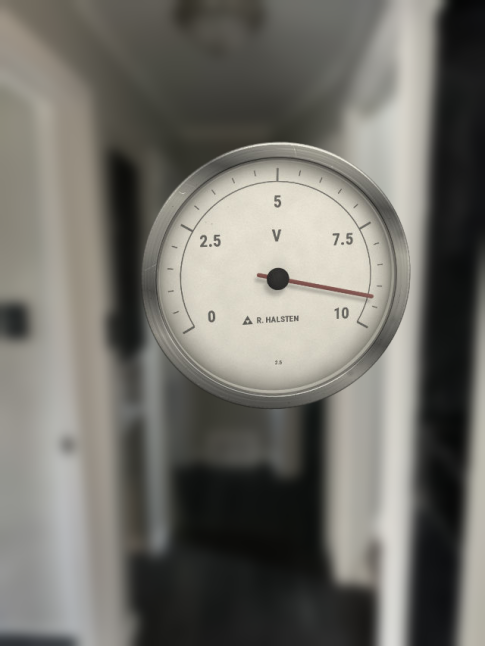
9.25; V
